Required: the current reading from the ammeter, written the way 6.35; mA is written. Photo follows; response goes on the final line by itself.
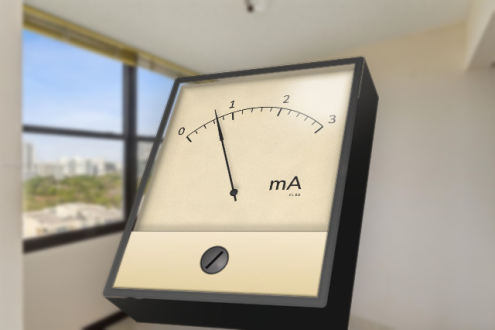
0.7; mA
